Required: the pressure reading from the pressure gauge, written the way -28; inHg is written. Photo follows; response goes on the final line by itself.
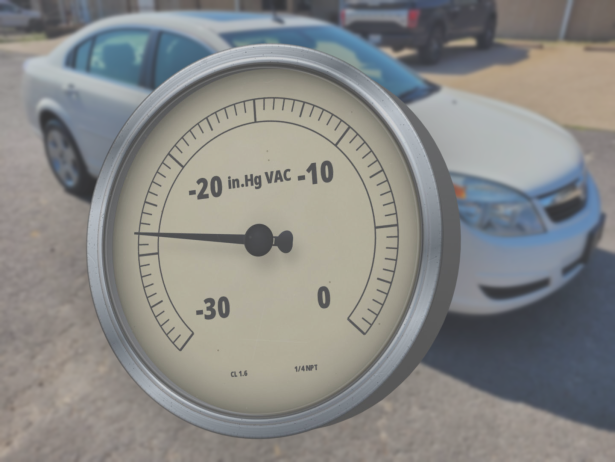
-24; inHg
